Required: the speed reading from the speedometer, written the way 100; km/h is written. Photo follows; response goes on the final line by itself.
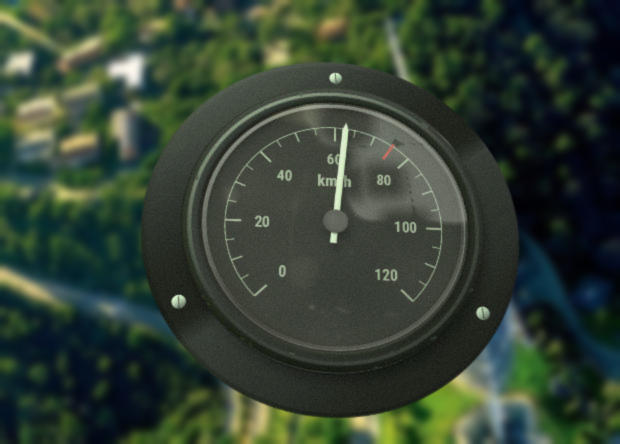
62.5; km/h
